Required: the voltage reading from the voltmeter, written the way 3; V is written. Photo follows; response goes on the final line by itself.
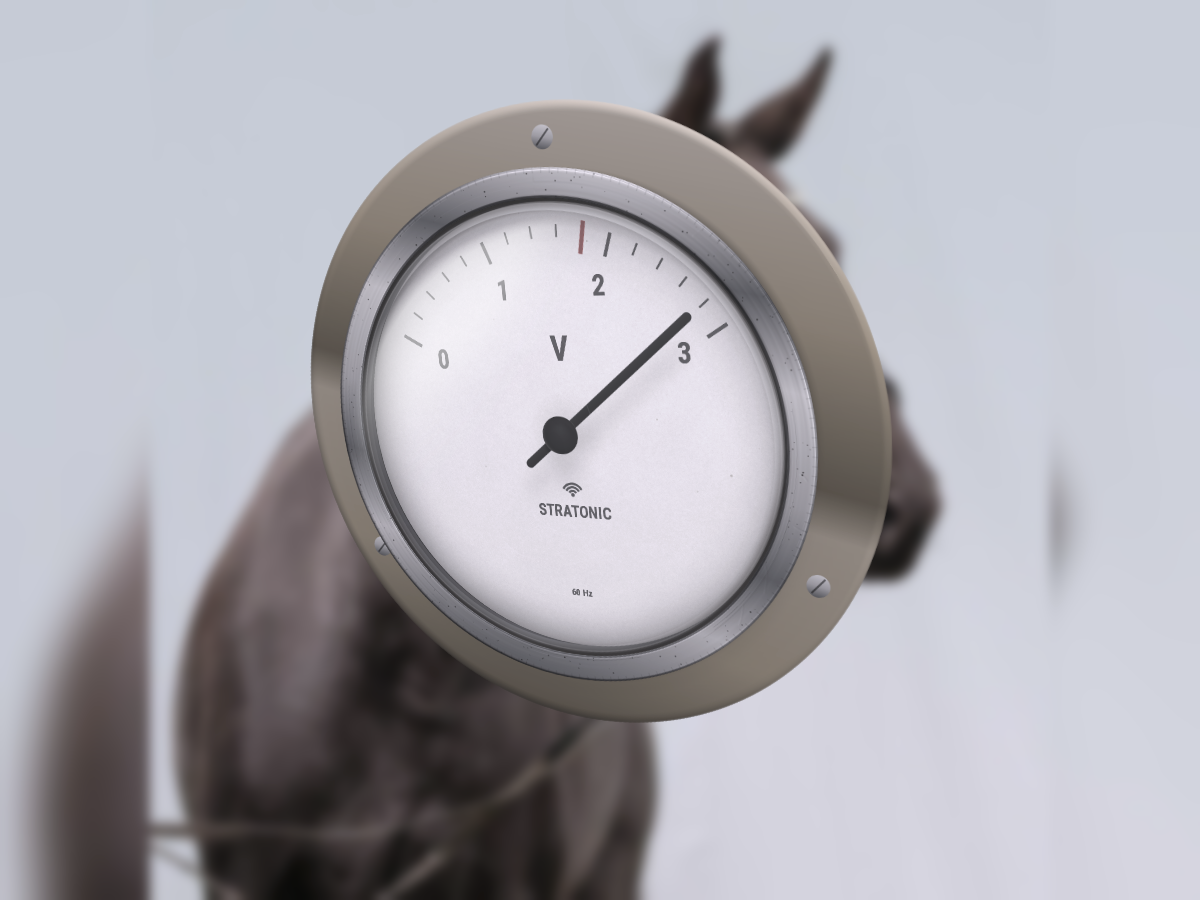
2.8; V
